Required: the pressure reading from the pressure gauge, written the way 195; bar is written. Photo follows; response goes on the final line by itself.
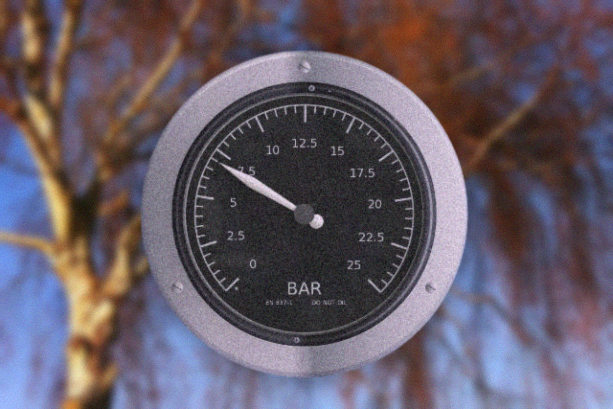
7; bar
